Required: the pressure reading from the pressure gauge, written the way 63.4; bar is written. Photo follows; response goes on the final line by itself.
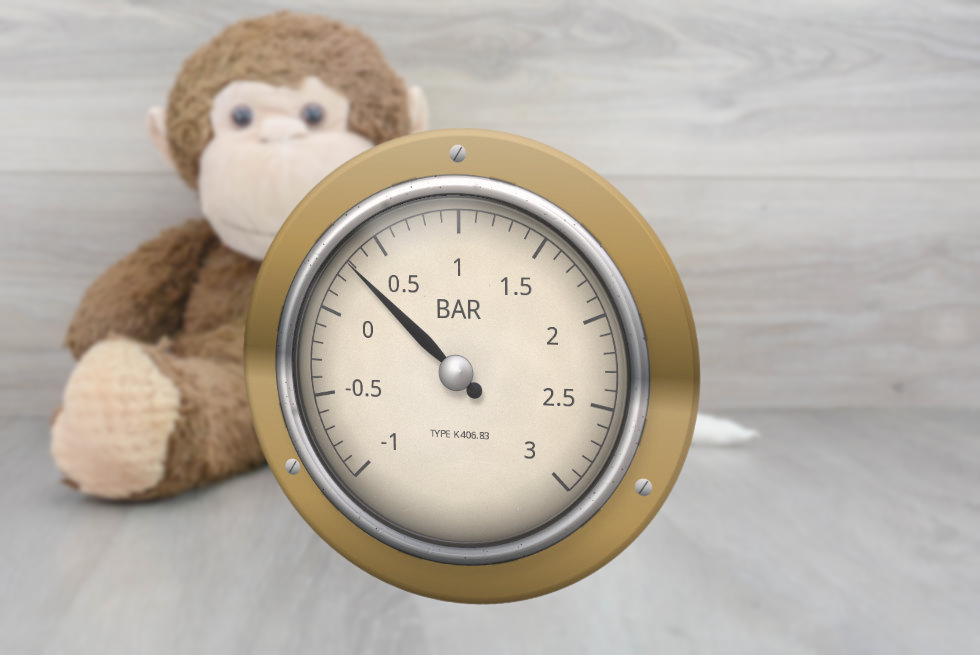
0.3; bar
